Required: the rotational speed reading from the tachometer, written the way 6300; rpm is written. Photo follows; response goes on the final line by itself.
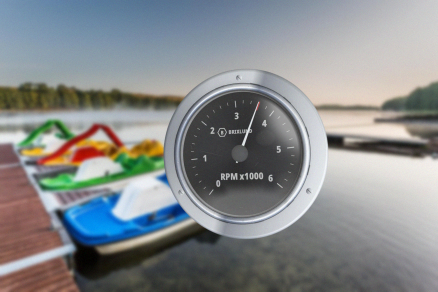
3600; rpm
